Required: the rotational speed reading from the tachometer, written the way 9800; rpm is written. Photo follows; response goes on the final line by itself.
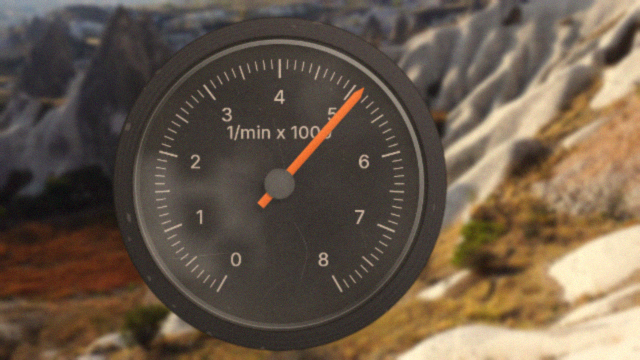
5100; rpm
